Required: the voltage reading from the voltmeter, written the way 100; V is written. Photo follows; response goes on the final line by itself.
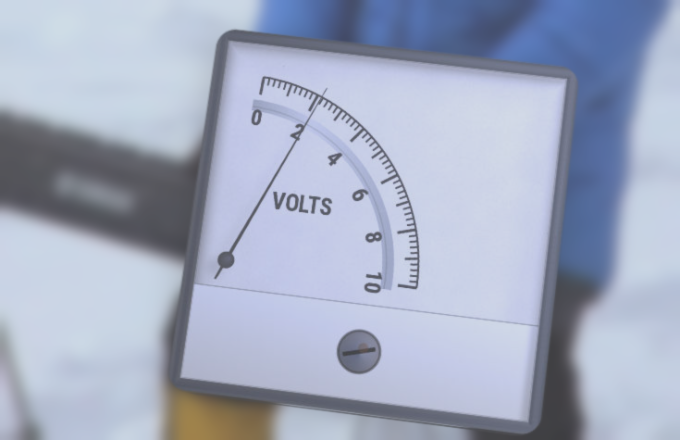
2.2; V
